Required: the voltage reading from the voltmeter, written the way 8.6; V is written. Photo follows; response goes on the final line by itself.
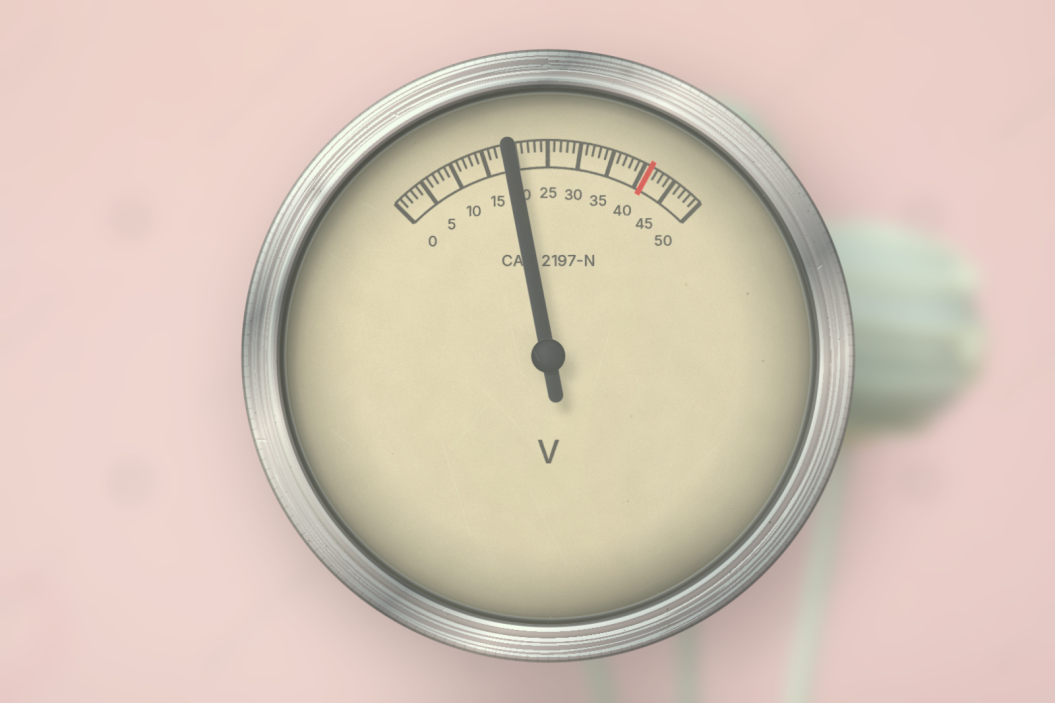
19; V
